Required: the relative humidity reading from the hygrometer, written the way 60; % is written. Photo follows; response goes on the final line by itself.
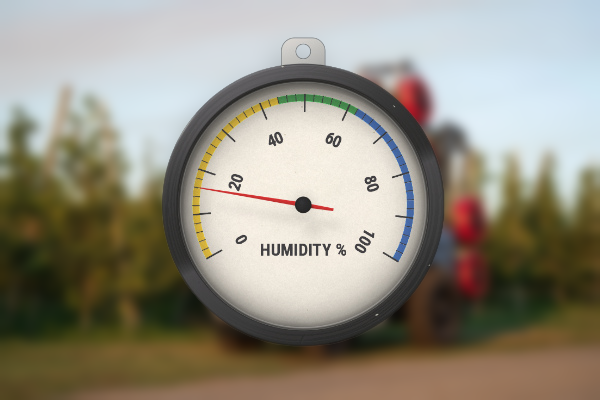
16; %
